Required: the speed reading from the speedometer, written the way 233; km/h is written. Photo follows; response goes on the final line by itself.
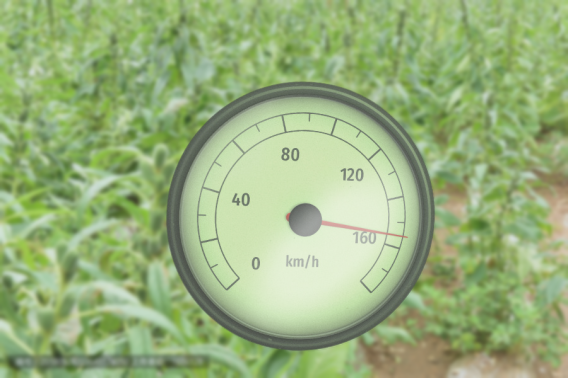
155; km/h
